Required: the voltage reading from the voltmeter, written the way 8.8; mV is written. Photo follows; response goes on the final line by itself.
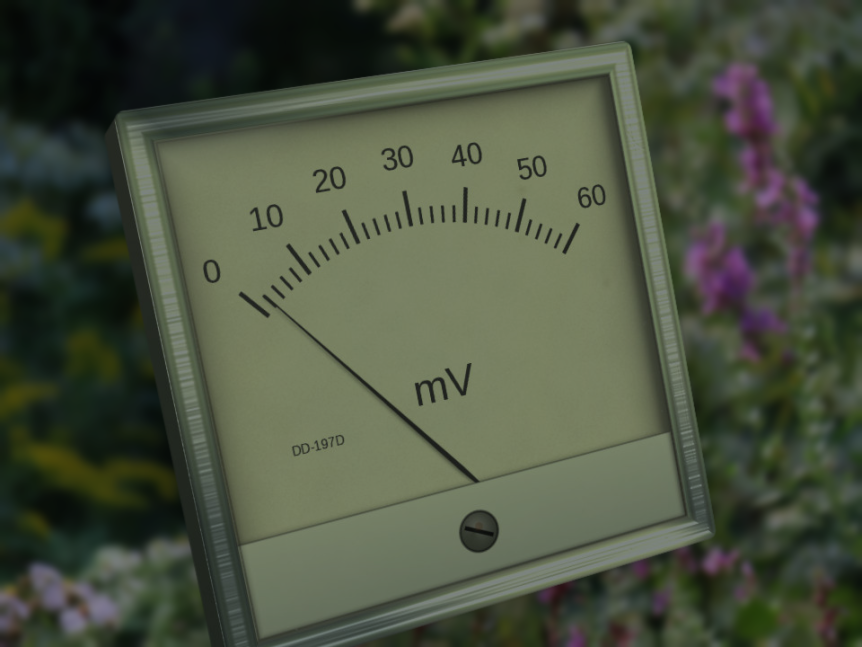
2; mV
